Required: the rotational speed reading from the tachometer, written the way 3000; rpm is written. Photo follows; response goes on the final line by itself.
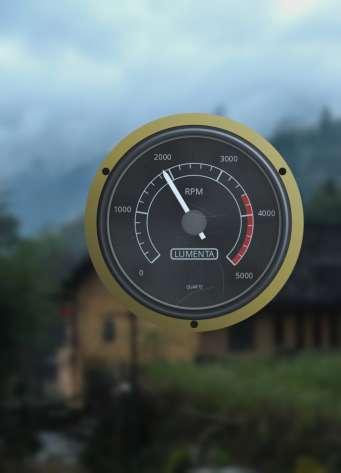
1900; rpm
